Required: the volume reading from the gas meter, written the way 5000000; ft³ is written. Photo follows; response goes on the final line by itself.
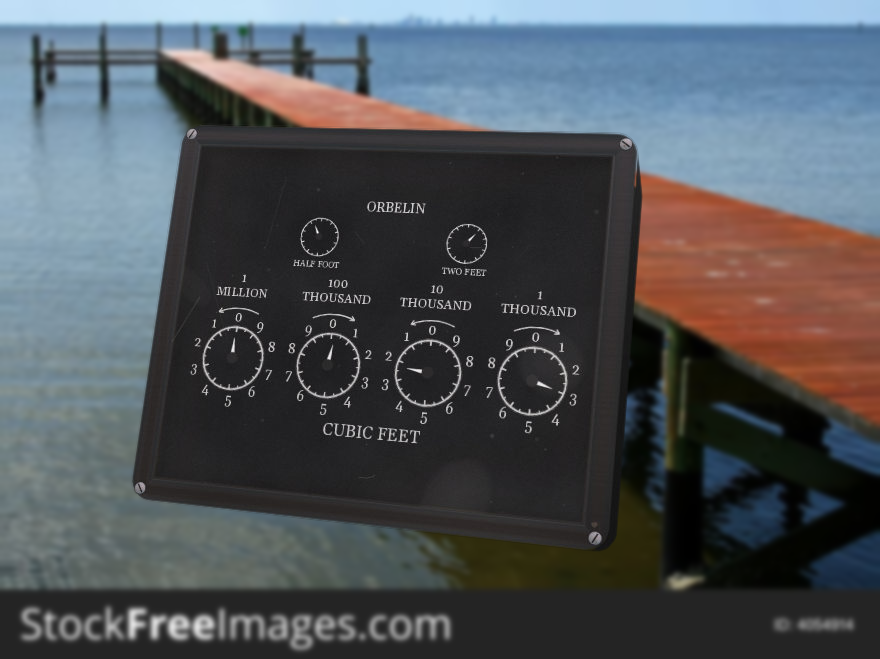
2300; ft³
